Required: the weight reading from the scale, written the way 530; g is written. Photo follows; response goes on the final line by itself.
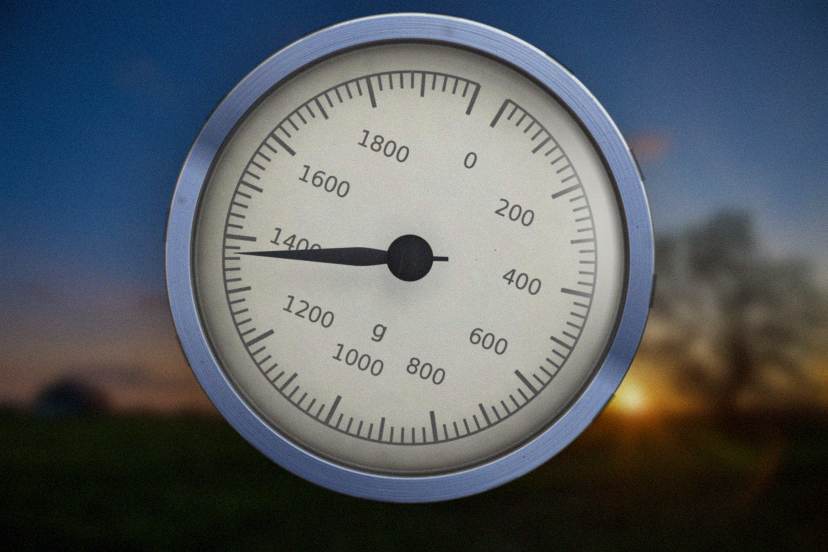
1370; g
